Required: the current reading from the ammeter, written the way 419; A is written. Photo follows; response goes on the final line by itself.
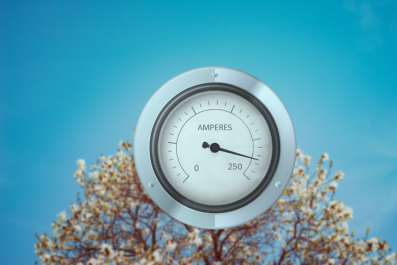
225; A
